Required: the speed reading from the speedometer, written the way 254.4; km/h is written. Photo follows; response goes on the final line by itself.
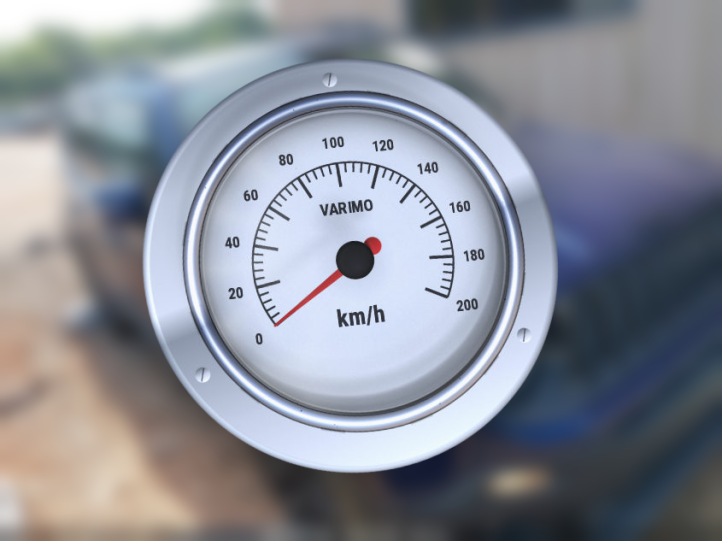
0; km/h
